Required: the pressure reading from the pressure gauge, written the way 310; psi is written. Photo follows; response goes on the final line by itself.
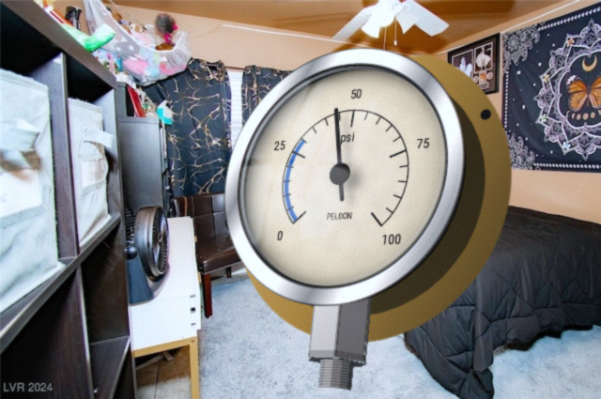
45; psi
